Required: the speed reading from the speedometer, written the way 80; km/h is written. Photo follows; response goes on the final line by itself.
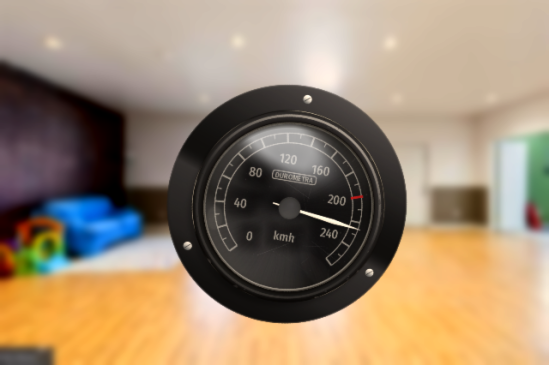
225; km/h
